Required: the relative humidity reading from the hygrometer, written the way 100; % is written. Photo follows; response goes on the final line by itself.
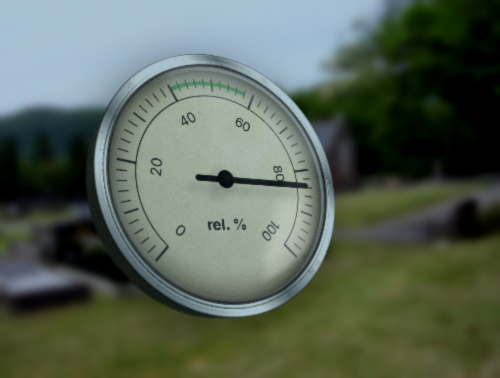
84; %
